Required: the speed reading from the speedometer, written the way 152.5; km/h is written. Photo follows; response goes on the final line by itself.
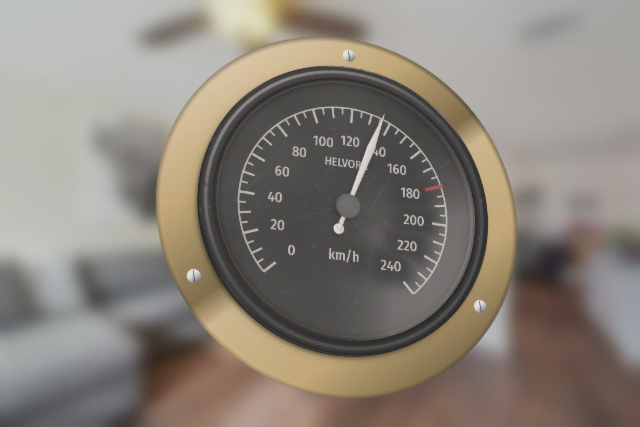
135; km/h
